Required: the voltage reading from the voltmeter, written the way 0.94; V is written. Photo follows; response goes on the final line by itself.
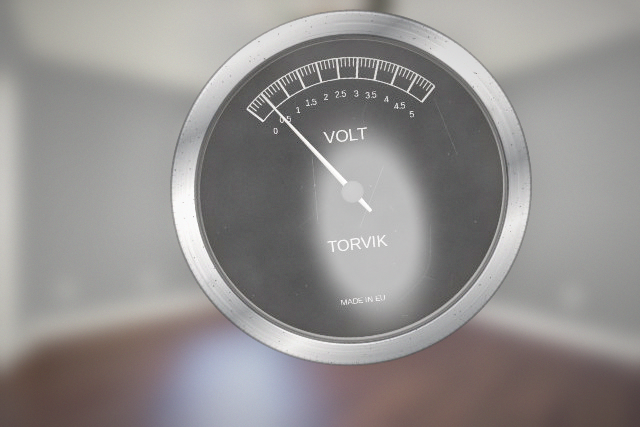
0.5; V
